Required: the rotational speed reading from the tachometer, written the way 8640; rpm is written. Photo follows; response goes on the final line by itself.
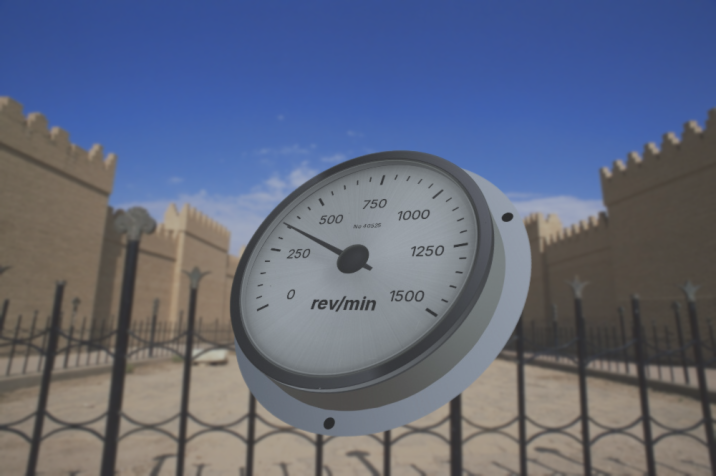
350; rpm
